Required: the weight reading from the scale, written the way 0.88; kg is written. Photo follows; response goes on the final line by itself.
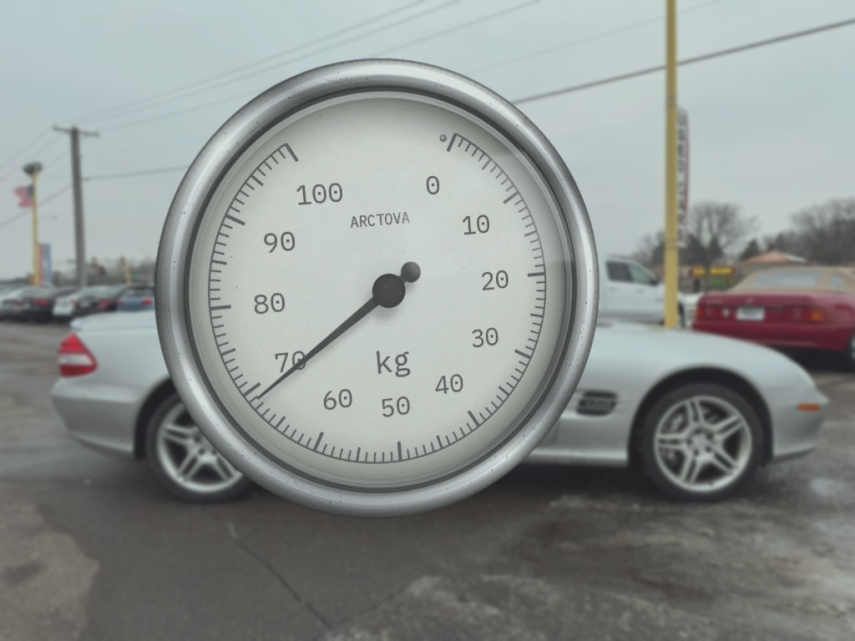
69; kg
